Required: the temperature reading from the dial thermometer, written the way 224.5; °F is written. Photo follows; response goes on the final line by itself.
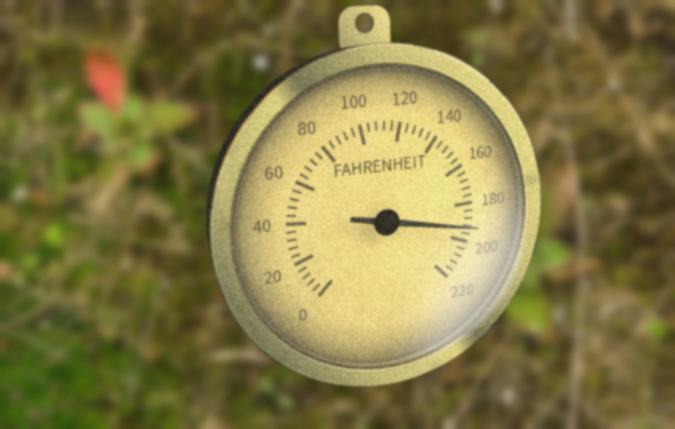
192; °F
